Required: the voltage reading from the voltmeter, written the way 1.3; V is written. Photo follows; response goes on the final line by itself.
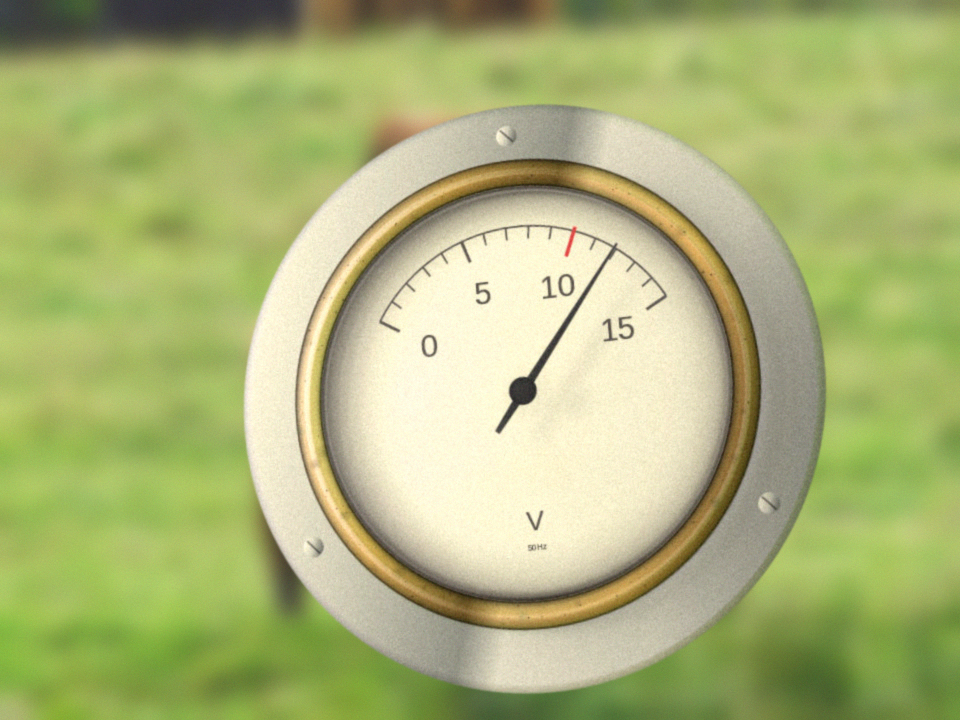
12; V
